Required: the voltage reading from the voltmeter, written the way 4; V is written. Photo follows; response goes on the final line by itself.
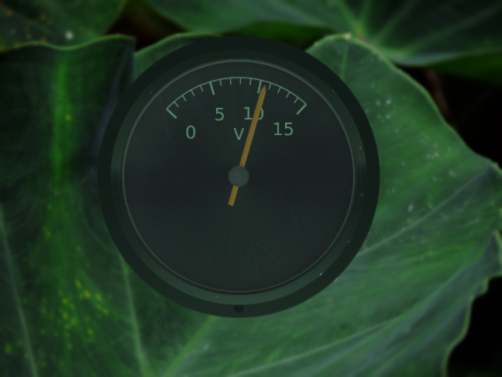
10.5; V
